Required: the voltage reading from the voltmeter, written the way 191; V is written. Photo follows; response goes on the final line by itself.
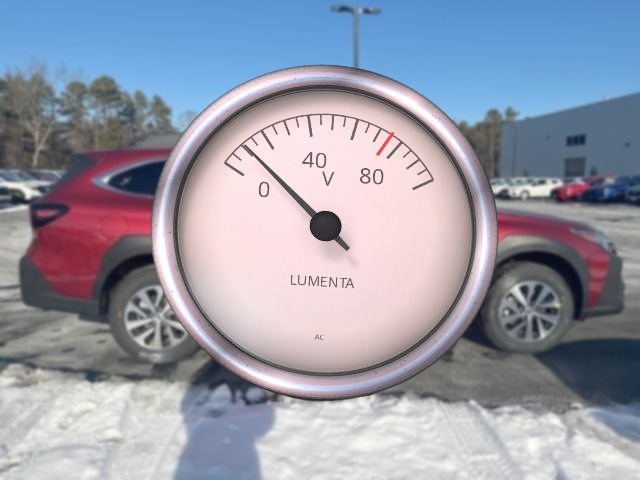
10; V
